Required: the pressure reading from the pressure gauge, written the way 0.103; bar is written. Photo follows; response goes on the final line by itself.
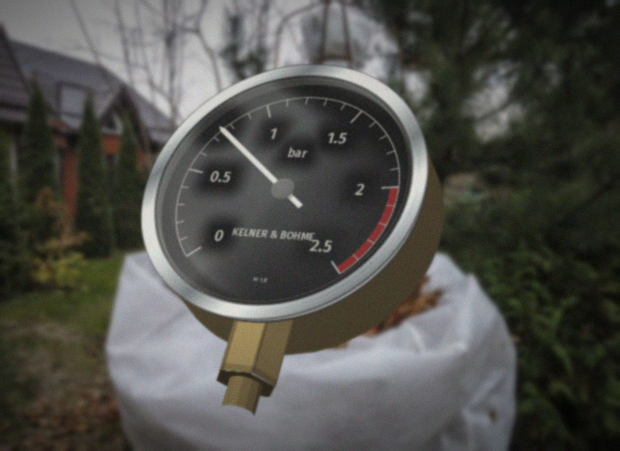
0.75; bar
